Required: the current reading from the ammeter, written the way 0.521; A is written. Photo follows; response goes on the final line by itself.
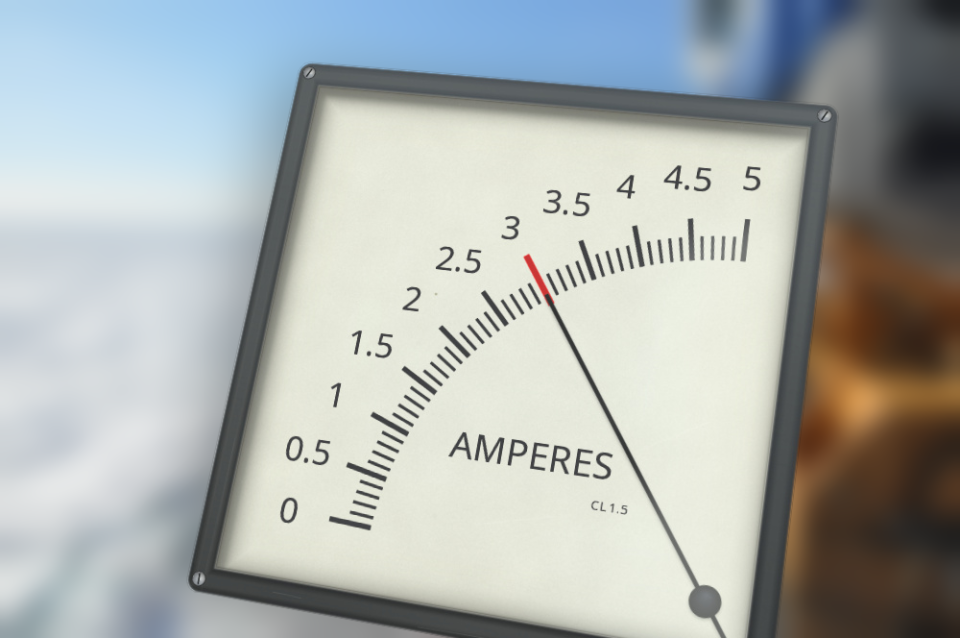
3; A
